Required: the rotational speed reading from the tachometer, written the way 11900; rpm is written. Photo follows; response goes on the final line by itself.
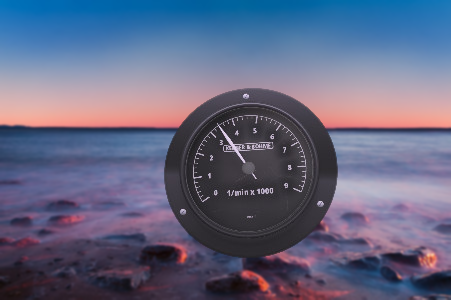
3400; rpm
